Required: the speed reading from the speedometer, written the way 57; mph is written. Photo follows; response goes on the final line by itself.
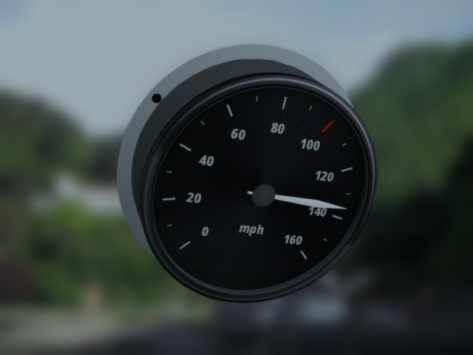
135; mph
